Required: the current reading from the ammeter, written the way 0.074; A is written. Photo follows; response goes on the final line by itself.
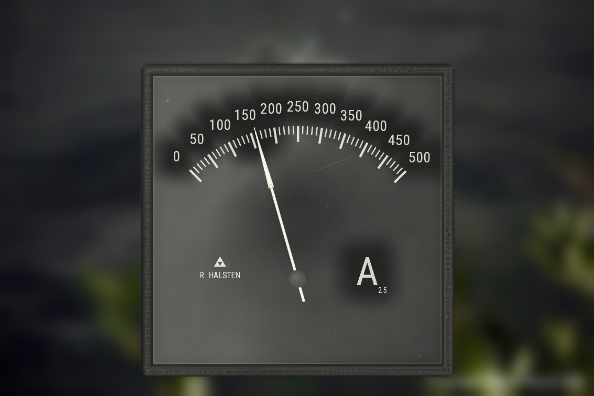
160; A
